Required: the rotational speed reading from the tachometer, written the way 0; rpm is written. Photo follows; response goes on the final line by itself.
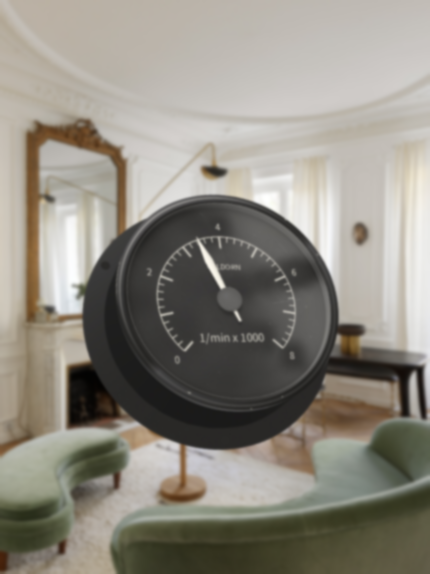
3400; rpm
